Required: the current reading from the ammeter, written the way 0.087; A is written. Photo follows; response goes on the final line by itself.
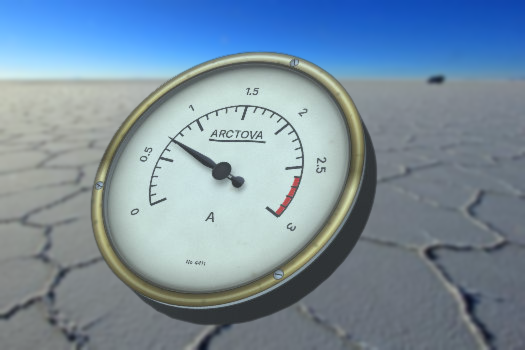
0.7; A
